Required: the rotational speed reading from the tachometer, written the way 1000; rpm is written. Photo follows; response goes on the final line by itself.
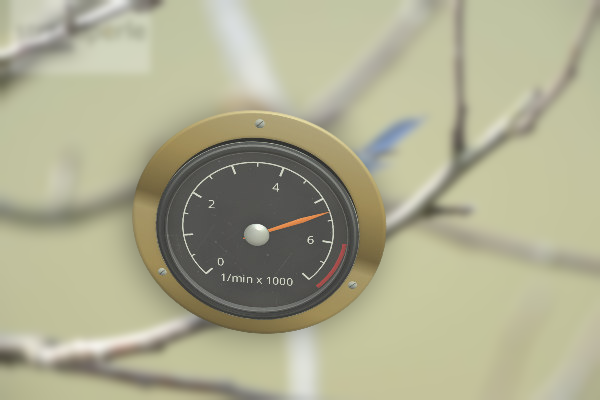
5250; rpm
